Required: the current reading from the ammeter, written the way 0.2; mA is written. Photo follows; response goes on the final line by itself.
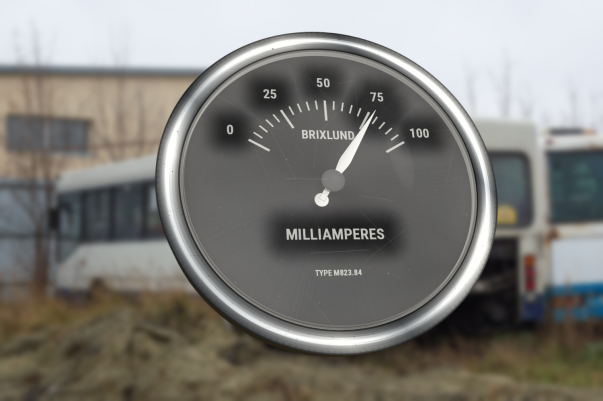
77.5; mA
